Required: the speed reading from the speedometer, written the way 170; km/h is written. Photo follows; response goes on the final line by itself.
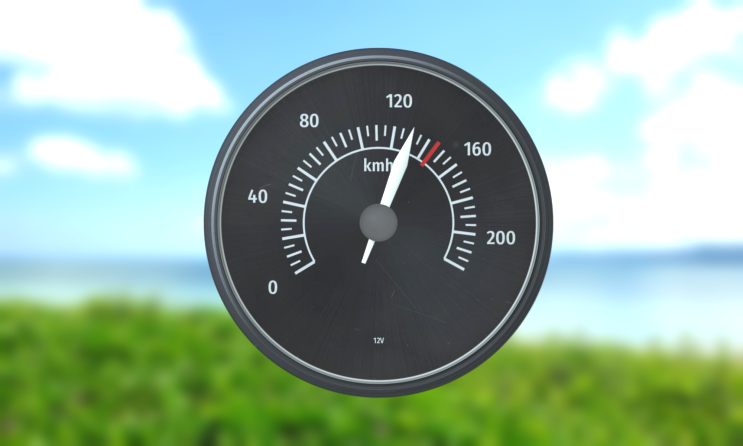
130; km/h
